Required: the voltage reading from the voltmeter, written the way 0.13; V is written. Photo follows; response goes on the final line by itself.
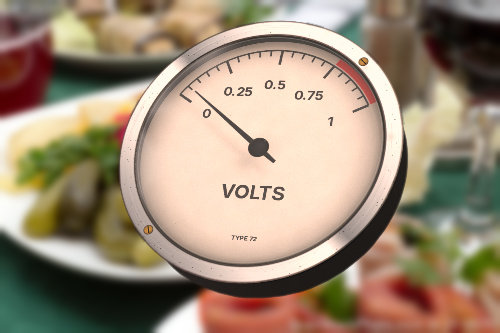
0.05; V
